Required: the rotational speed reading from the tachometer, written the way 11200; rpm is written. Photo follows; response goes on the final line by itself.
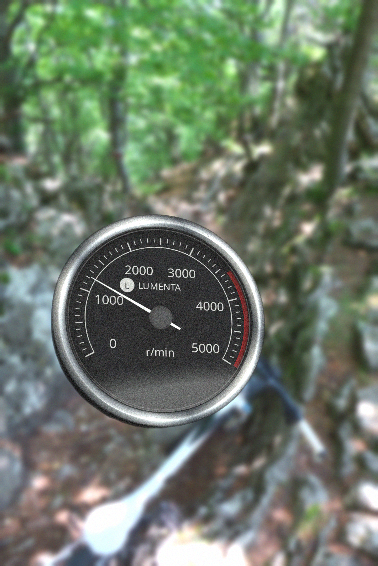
1200; rpm
